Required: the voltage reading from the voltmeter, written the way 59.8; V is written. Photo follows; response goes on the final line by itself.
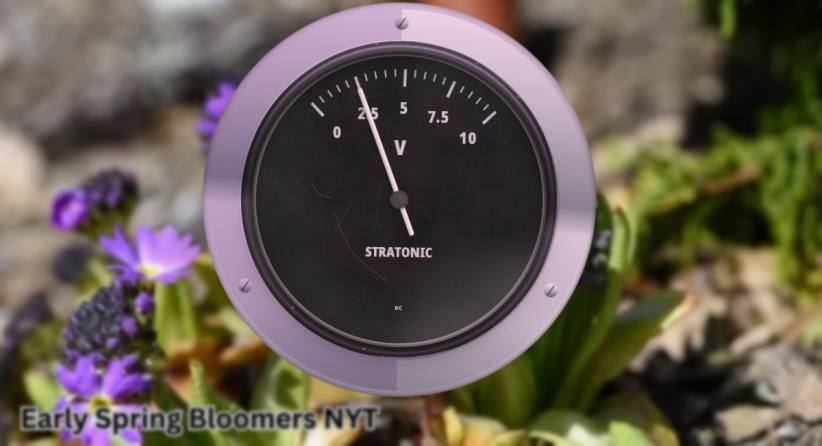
2.5; V
